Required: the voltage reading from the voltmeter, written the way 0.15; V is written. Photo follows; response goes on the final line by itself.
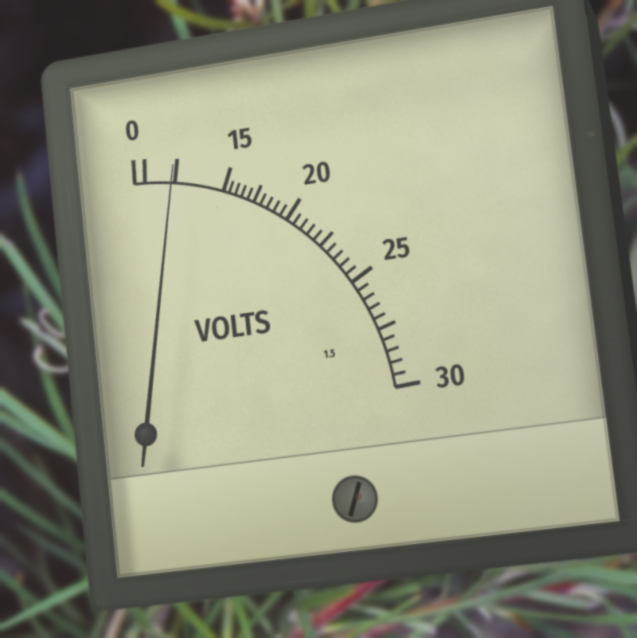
10; V
